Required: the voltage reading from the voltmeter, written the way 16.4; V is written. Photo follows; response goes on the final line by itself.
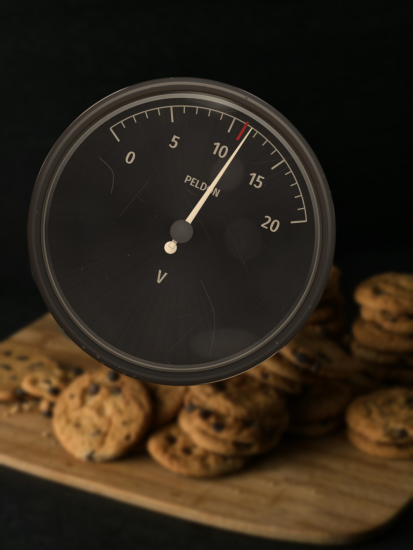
11.5; V
